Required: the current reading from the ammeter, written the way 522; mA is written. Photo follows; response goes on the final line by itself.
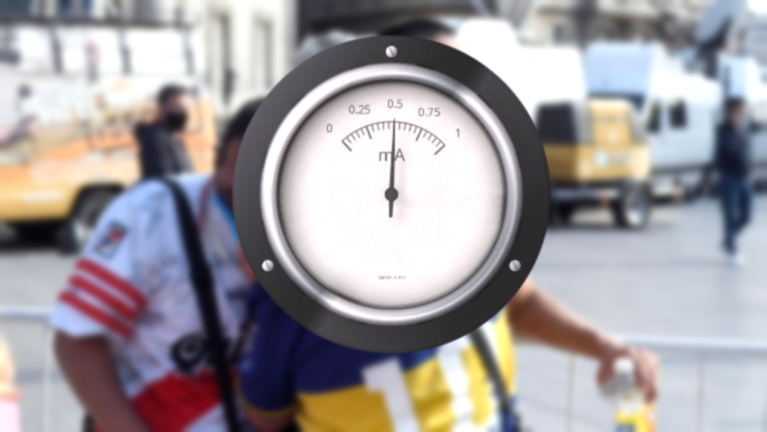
0.5; mA
